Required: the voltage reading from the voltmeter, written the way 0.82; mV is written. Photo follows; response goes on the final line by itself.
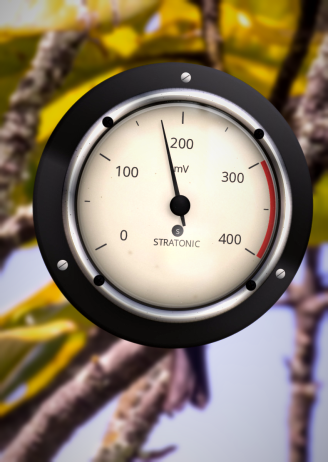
175; mV
